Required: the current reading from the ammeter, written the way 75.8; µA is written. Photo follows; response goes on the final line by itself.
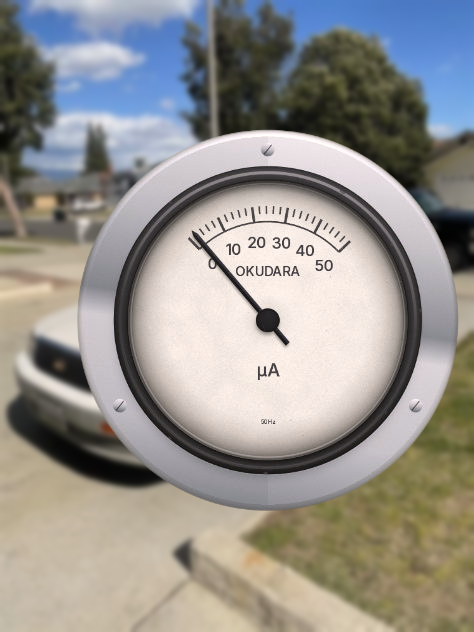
2; µA
